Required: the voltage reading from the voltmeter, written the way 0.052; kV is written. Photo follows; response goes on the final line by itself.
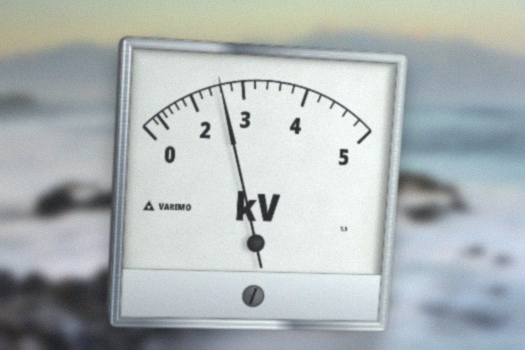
2.6; kV
